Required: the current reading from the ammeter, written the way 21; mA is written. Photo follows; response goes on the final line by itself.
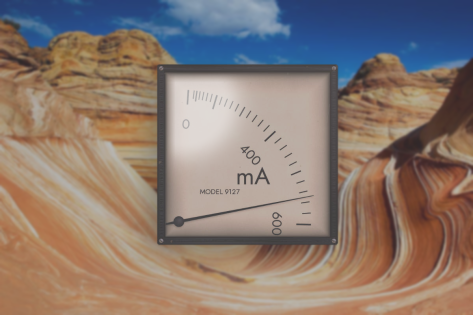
550; mA
